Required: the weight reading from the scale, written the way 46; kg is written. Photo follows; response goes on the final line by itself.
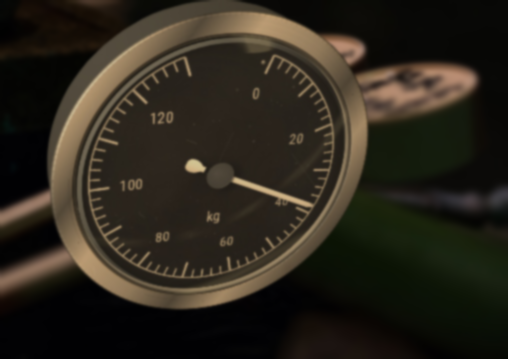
38; kg
